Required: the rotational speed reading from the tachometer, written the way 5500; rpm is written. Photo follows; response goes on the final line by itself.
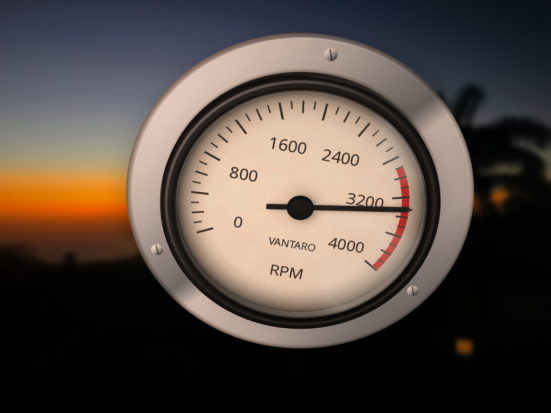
3300; rpm
